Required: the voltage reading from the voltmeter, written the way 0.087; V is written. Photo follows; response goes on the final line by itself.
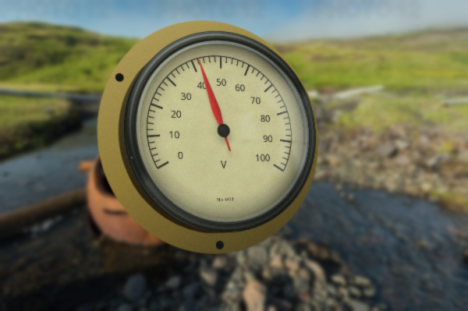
42; V
